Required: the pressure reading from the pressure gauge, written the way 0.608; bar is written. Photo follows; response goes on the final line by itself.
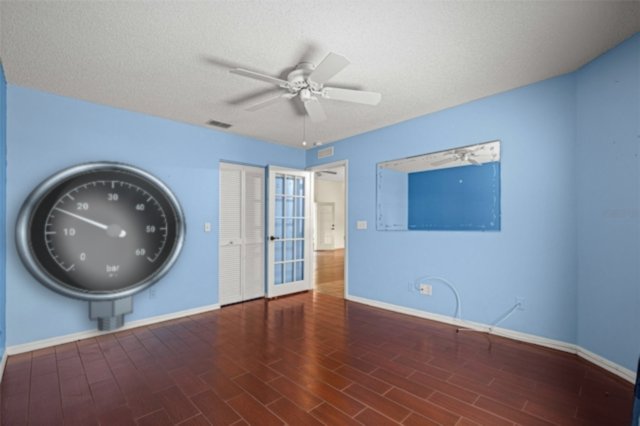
16; bar
